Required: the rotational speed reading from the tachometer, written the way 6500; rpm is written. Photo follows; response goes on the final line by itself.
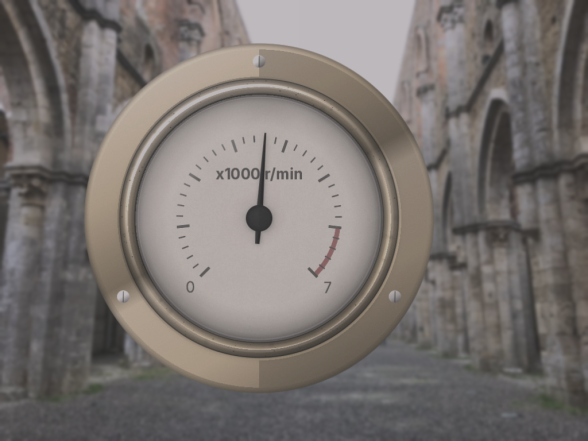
3600; rpm
